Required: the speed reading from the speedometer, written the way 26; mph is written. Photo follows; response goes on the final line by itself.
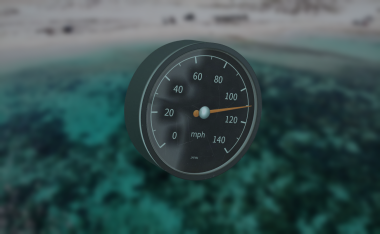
110; mph
